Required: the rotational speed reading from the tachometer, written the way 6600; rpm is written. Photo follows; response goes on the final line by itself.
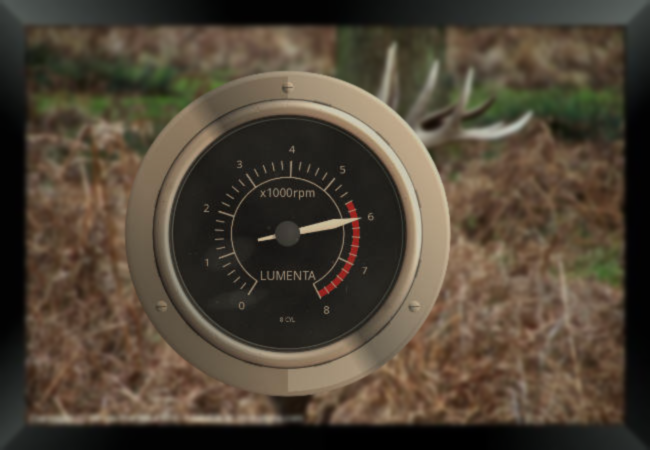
6000; rpm
